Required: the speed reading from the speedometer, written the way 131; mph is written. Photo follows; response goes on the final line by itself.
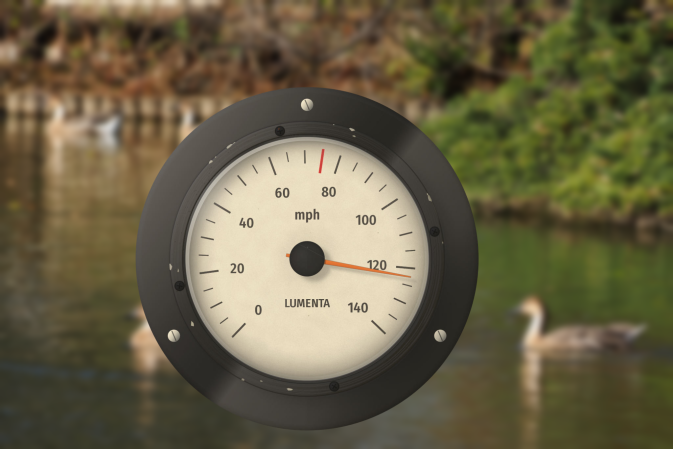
122.5; mph
